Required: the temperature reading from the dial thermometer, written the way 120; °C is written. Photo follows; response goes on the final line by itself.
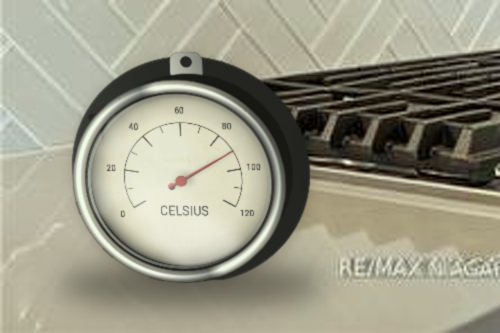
90; °C
